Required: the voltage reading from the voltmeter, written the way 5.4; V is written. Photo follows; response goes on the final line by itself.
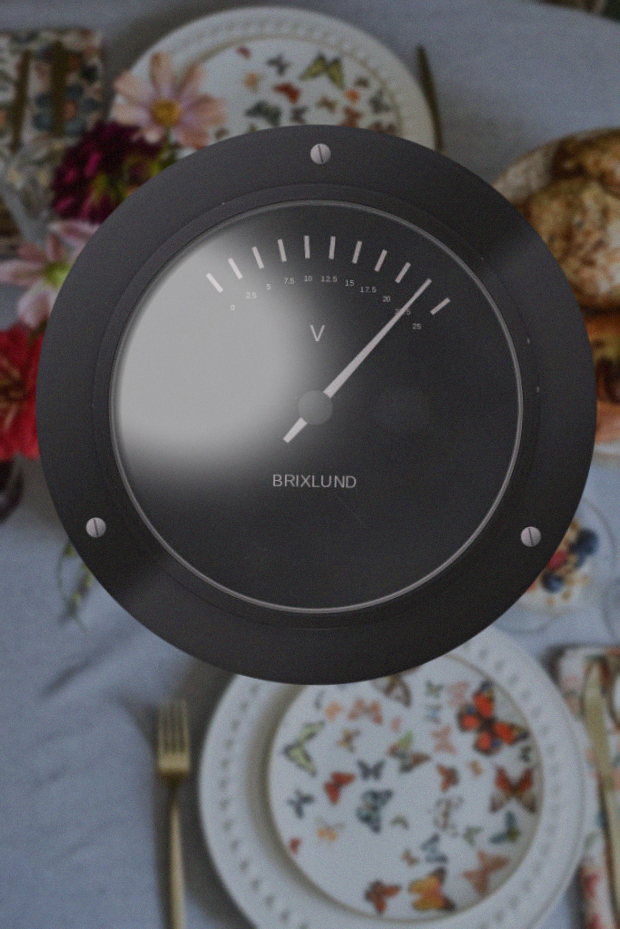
22.5; V
